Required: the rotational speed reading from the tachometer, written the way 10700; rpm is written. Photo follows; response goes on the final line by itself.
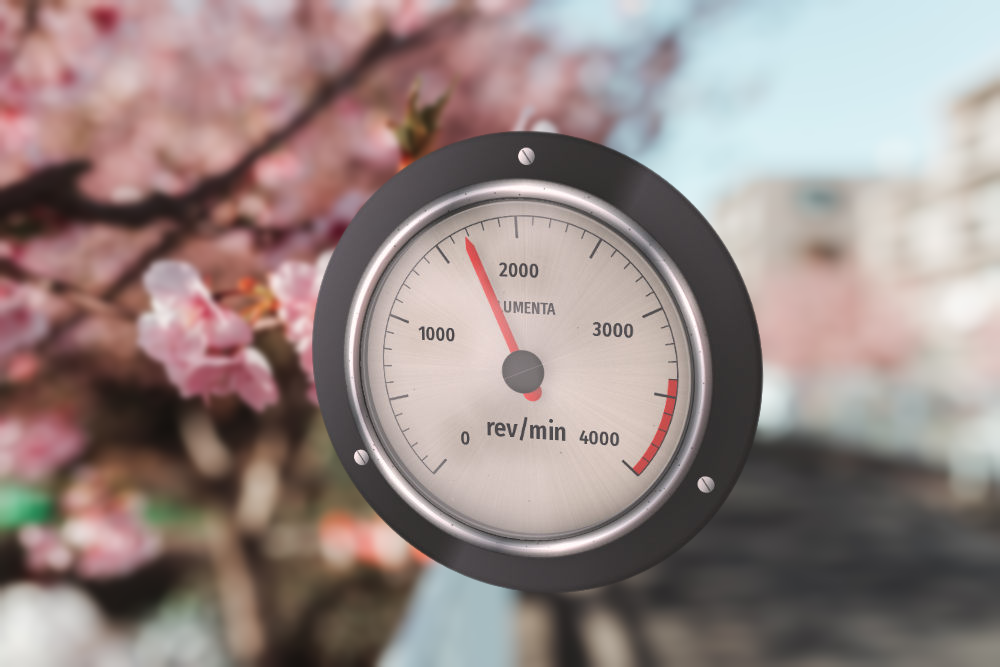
1700; rpm
